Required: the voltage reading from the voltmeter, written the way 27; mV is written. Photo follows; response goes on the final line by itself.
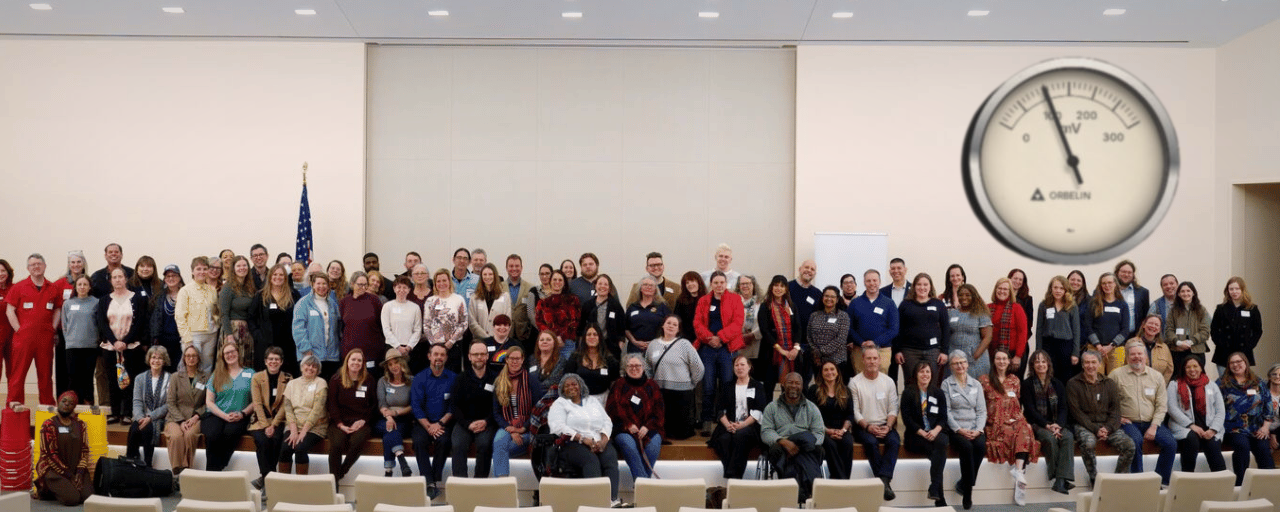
100; mV
